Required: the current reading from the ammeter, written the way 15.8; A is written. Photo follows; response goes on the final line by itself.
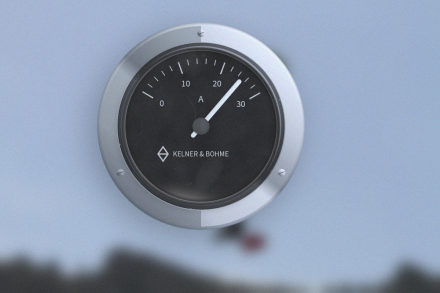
25; A
